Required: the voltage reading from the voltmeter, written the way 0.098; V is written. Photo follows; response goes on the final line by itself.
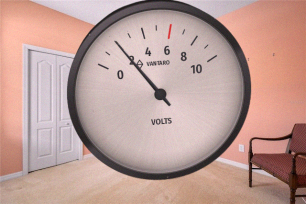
2; V
